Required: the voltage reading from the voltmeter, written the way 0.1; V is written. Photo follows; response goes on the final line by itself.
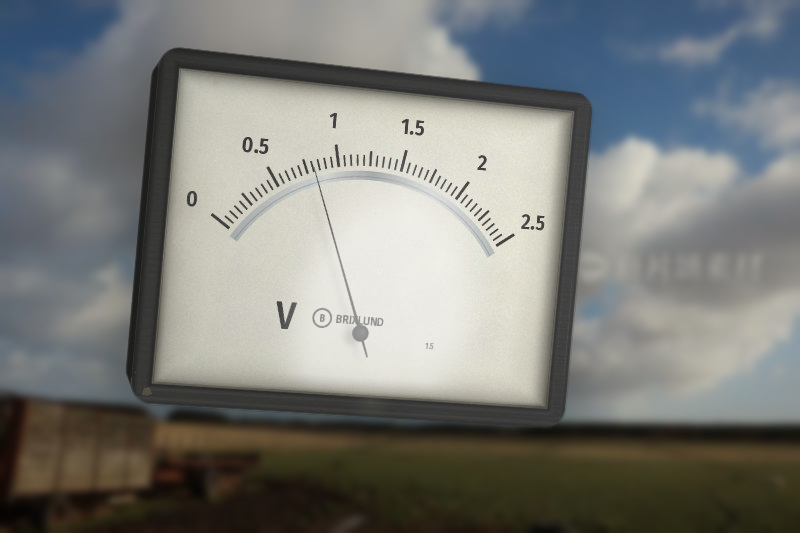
0.8; V
